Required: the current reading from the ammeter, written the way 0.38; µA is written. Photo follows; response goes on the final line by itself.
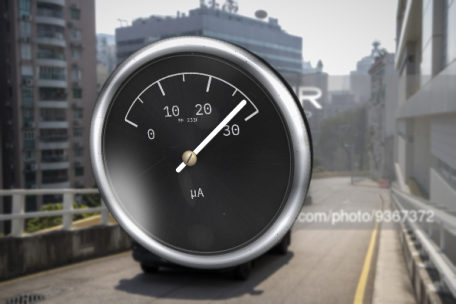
27.5; µA
